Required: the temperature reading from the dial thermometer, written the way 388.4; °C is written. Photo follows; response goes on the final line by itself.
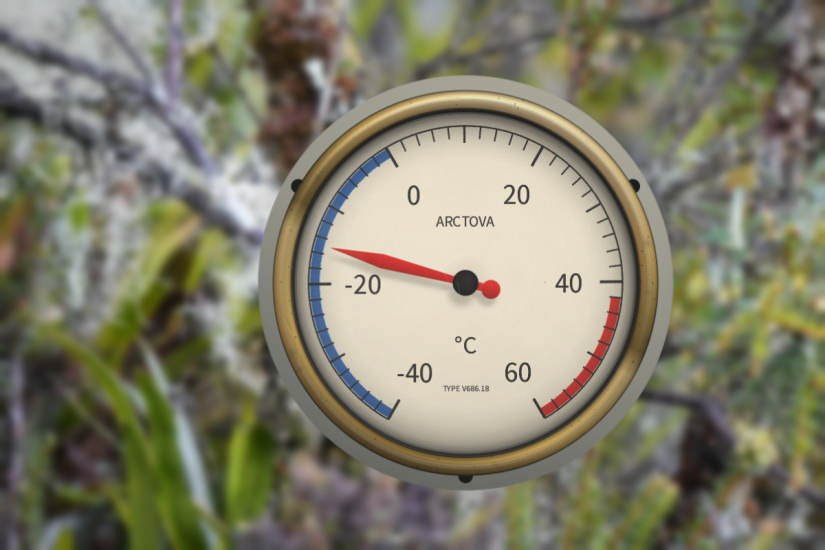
-15; °C
